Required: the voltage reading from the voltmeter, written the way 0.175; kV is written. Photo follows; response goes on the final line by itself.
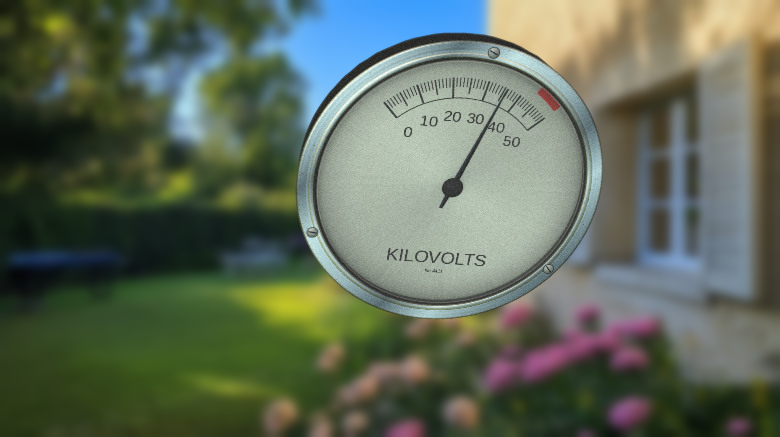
35; kV
